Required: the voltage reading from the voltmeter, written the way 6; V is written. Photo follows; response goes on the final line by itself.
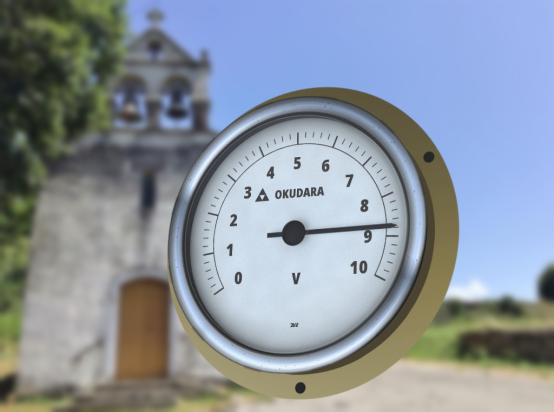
8.8; V
